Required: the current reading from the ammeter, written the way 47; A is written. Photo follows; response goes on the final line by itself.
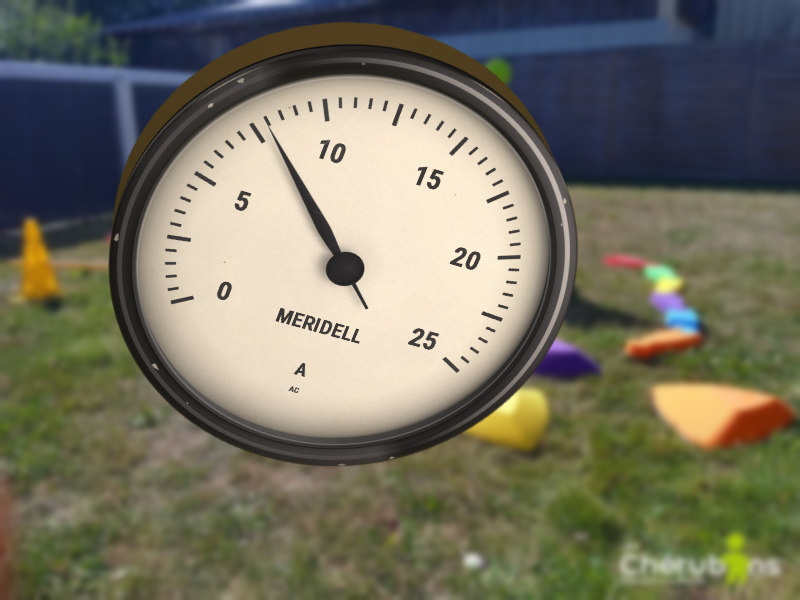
8; A
